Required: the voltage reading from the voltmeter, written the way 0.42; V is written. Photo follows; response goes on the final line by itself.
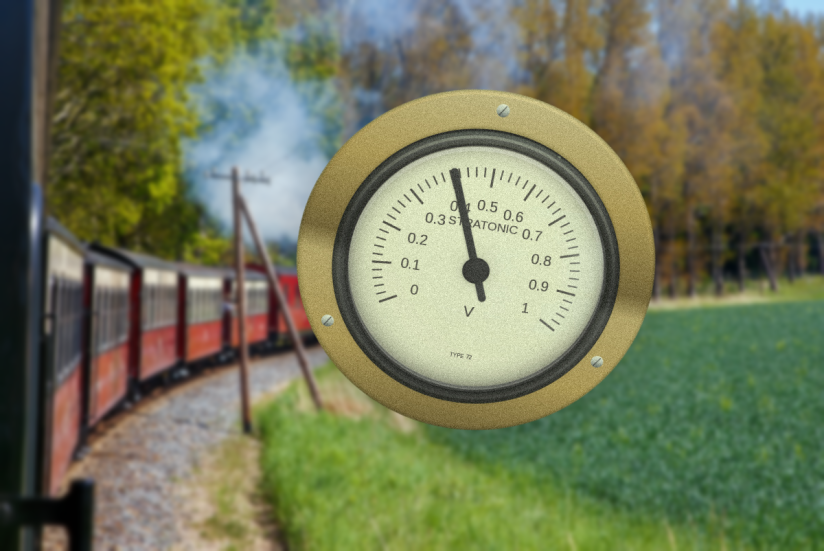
0.41; V
